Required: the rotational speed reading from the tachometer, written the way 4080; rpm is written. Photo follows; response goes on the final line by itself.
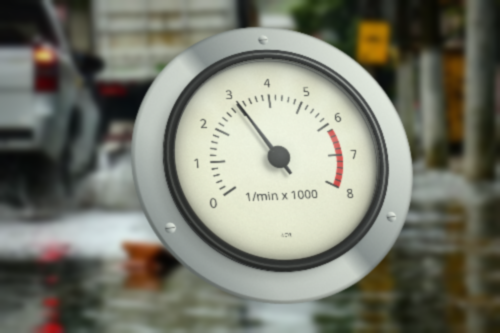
3000; rpm
